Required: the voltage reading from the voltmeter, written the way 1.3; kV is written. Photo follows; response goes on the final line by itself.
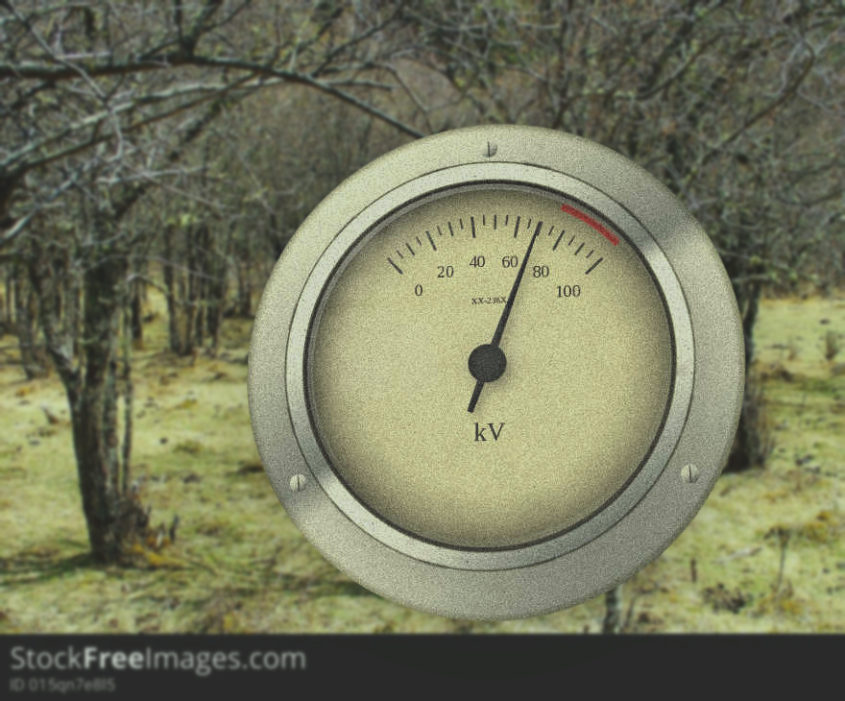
70; kV
